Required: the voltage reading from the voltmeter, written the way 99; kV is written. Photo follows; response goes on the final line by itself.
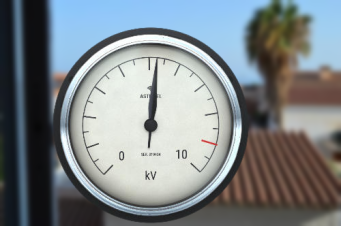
5.25; kV
